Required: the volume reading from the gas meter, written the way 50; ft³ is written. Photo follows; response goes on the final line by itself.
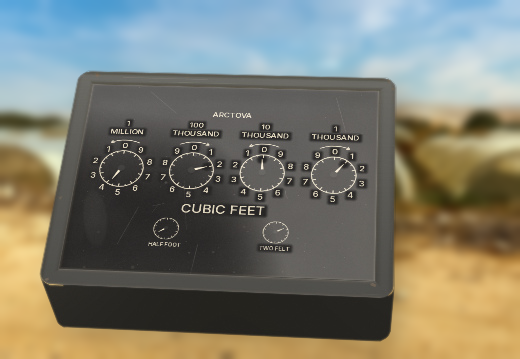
420100; ft³
